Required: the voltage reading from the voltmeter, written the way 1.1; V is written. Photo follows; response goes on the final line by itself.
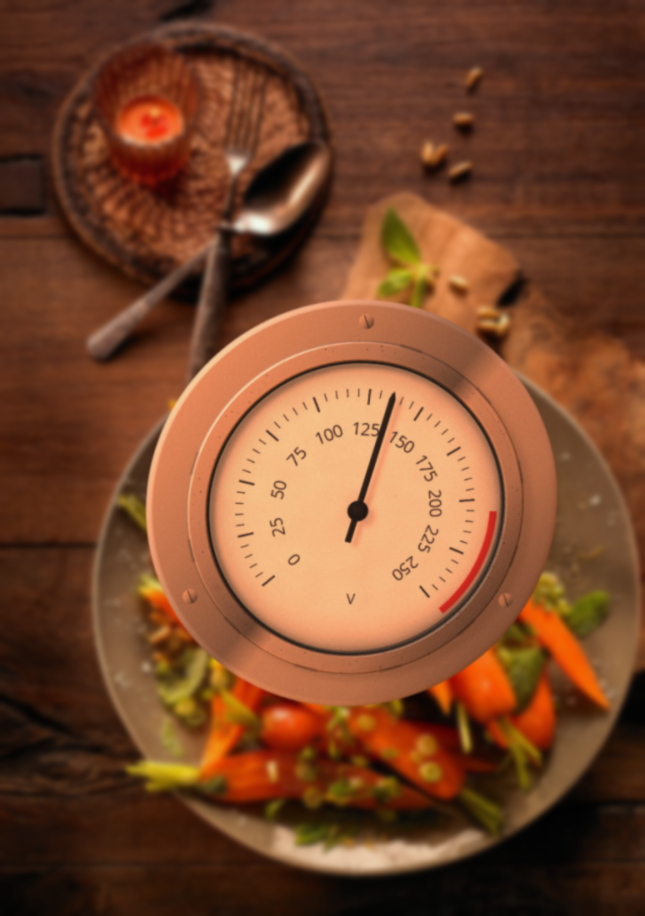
135; V
